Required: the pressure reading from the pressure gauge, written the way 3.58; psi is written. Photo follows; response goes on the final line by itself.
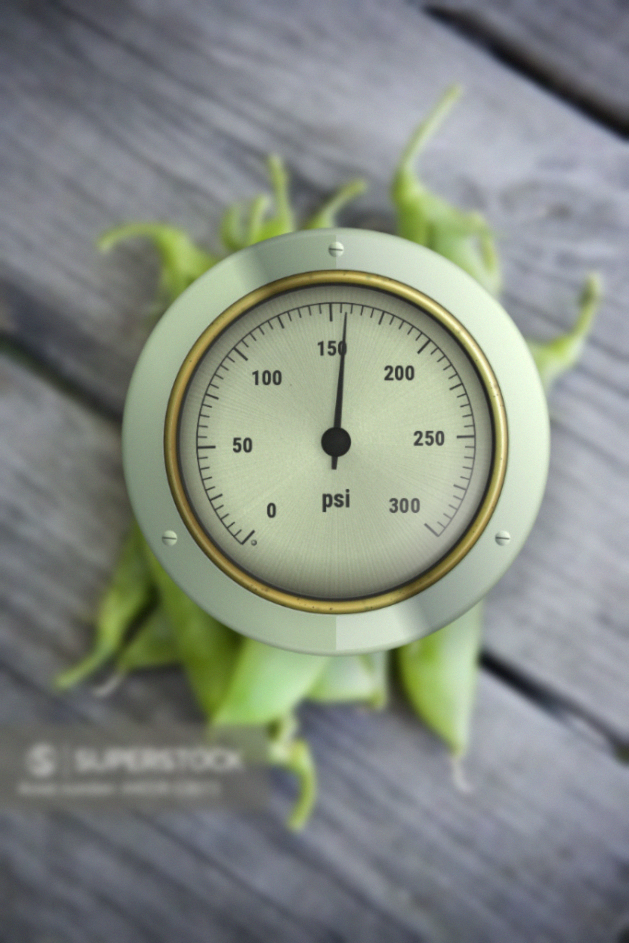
157.5; psi
